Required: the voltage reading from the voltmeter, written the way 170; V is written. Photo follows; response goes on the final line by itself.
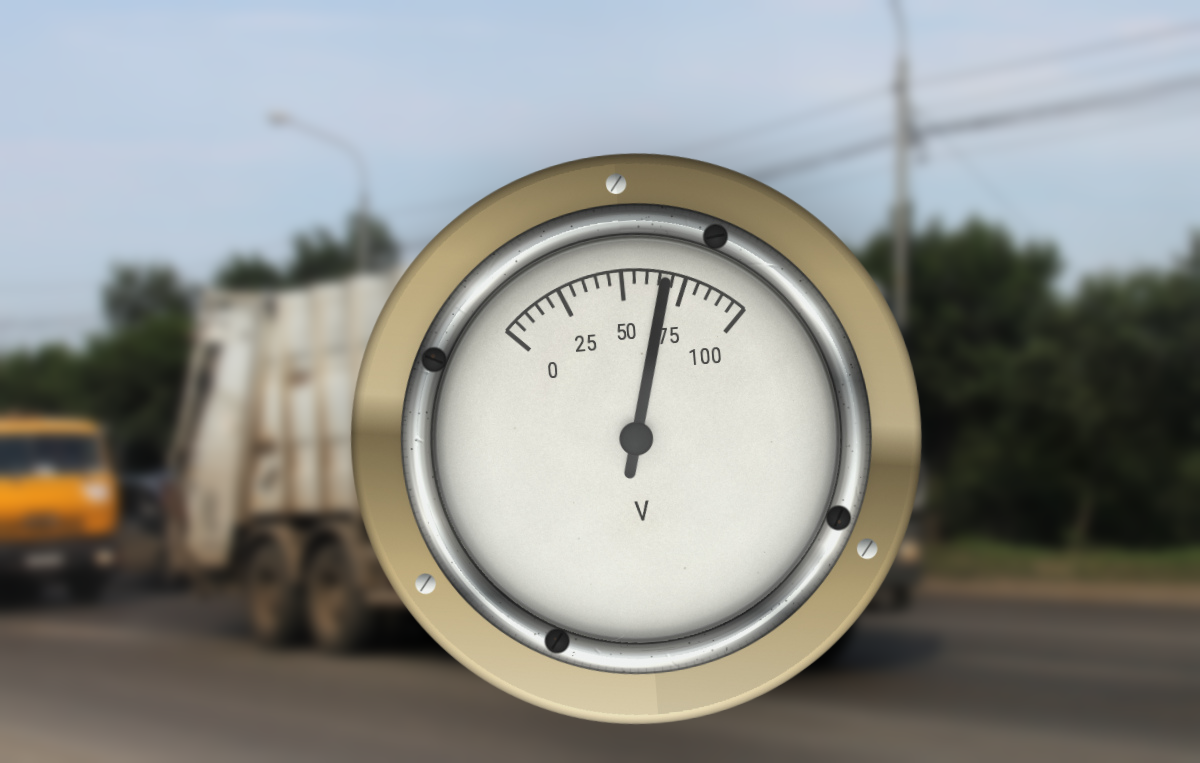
67.5; V
